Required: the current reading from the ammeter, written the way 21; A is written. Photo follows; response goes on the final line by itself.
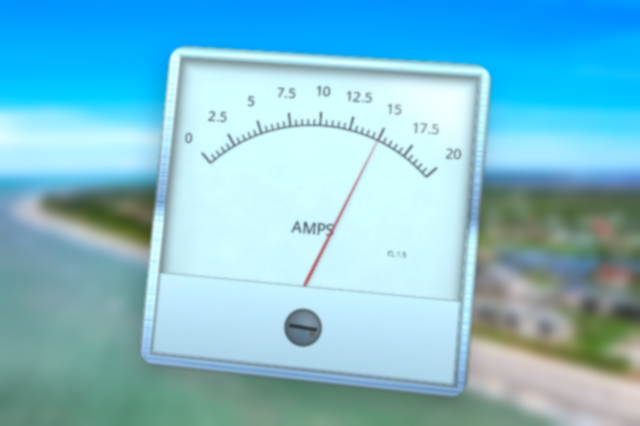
15; A
